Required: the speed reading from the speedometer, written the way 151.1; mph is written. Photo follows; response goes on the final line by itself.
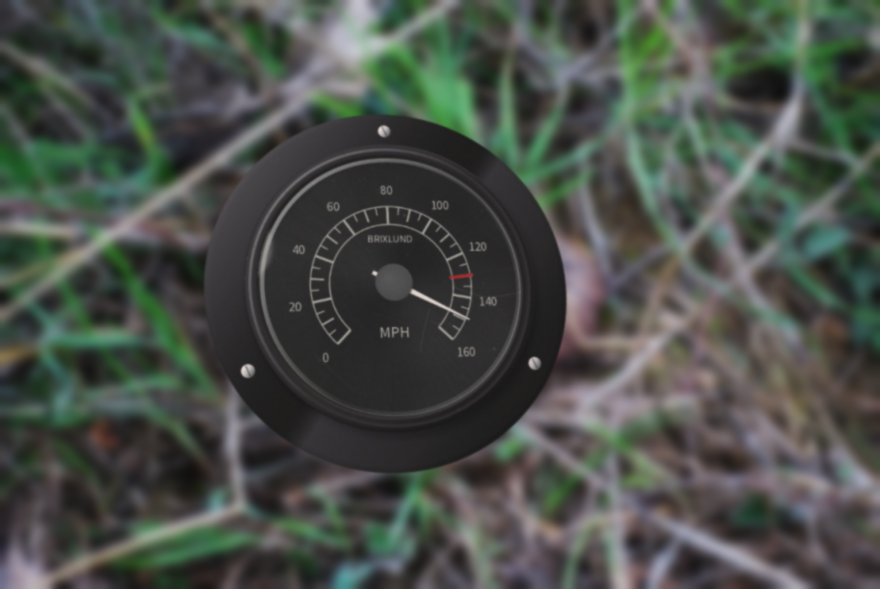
150; mph
